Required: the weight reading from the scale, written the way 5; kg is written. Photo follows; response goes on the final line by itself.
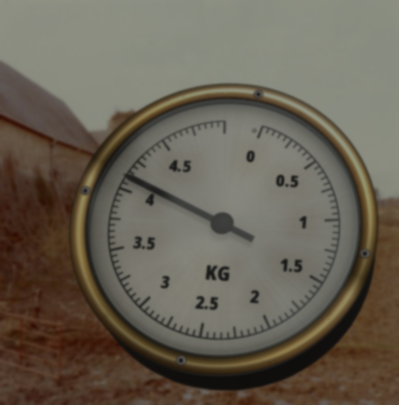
4.1; kg
